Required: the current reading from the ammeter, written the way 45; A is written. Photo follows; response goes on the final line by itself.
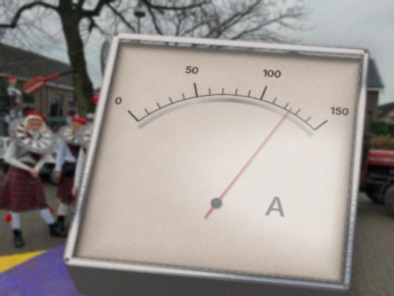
125; A
